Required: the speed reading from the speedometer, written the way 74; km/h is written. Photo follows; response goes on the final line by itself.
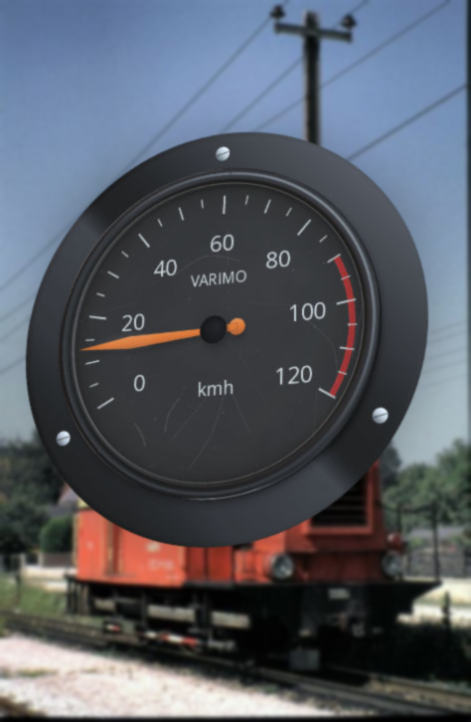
12.5; km/h
